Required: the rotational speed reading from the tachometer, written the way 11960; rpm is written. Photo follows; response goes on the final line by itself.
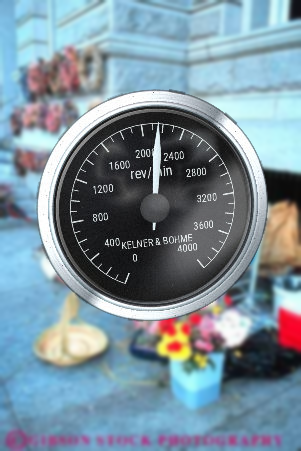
2150; rpm
